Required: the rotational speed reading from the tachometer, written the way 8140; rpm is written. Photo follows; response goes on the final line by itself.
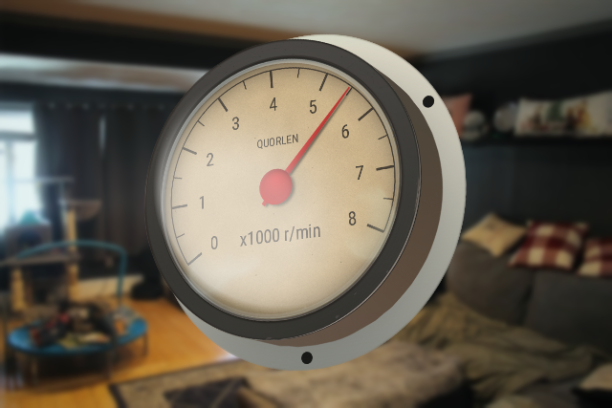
5500; rpm
